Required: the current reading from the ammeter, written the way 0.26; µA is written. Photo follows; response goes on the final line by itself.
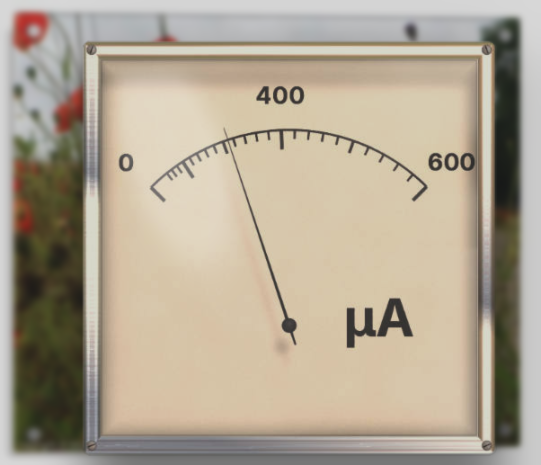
310; µA
